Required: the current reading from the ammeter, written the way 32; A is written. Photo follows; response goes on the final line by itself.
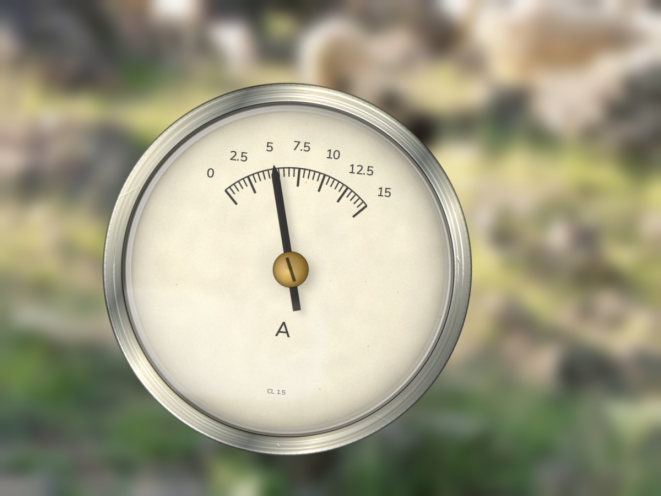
5; A
